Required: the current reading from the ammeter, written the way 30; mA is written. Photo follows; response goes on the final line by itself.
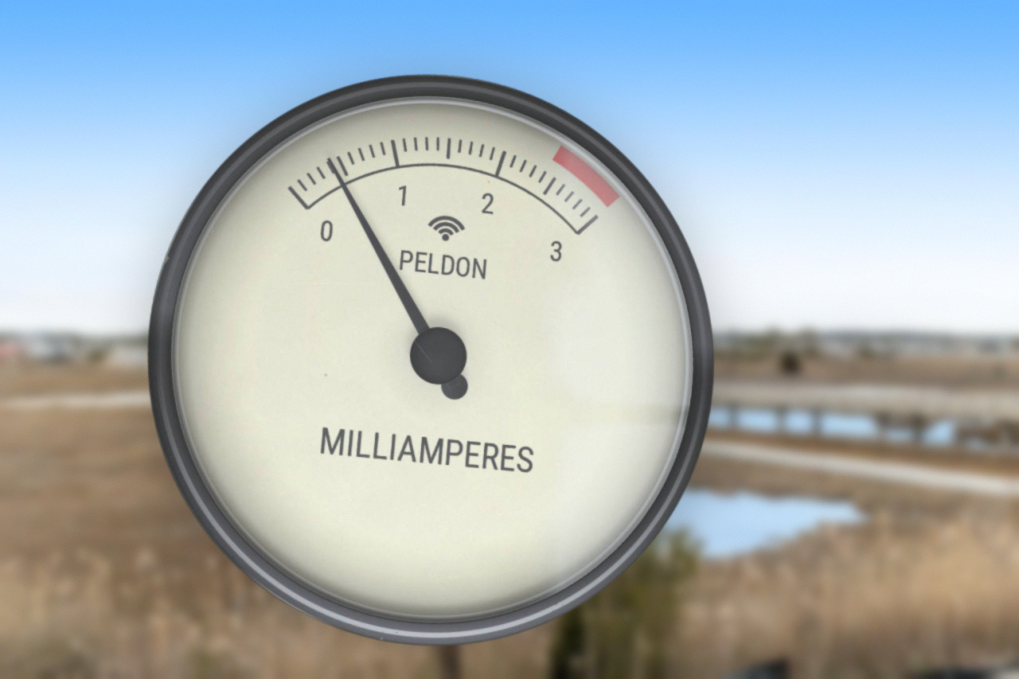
0.4; mA
